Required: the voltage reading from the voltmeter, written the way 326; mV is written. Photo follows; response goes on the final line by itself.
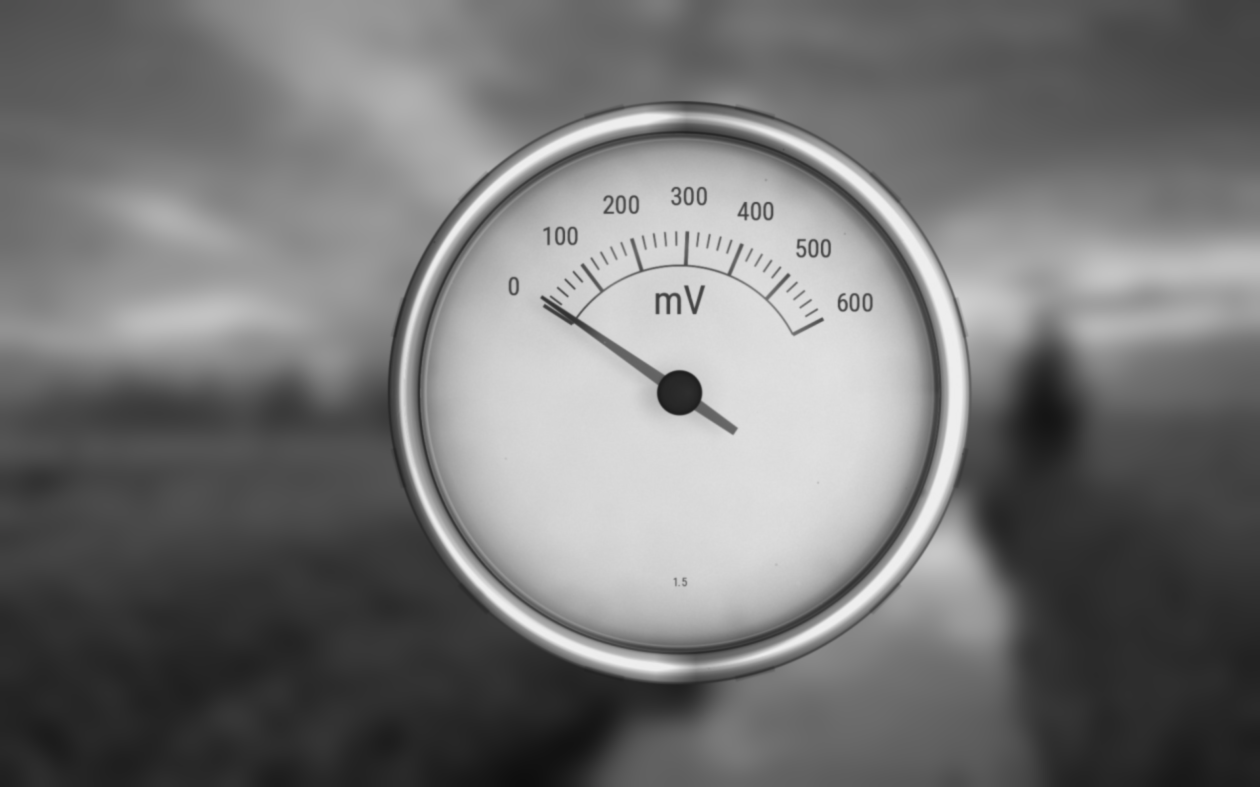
10; mV
